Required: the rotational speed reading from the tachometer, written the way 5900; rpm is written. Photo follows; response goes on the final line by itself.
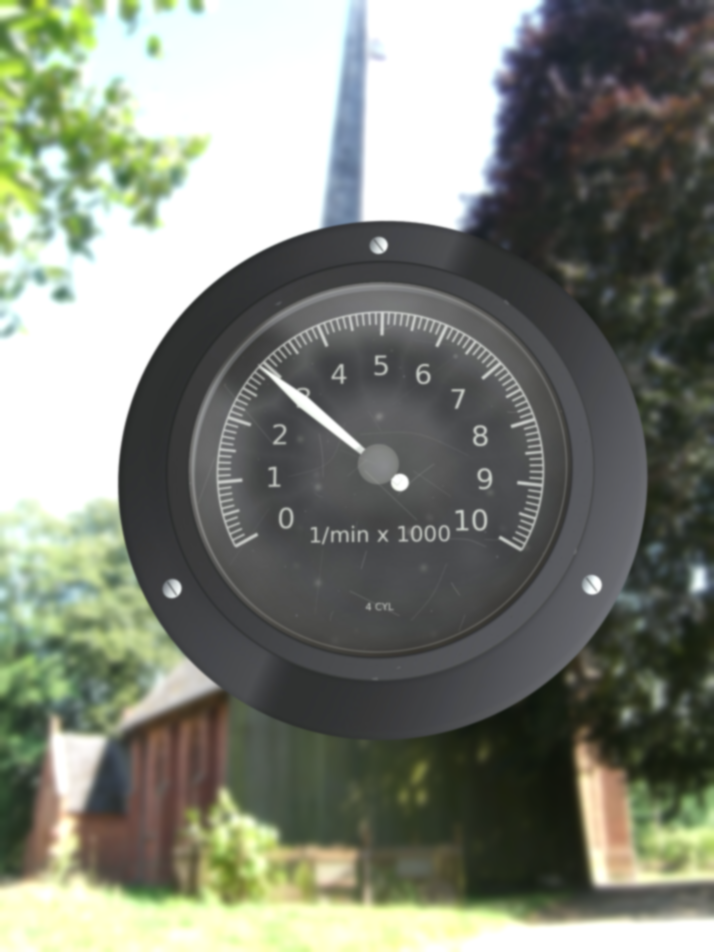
2900; rpm
